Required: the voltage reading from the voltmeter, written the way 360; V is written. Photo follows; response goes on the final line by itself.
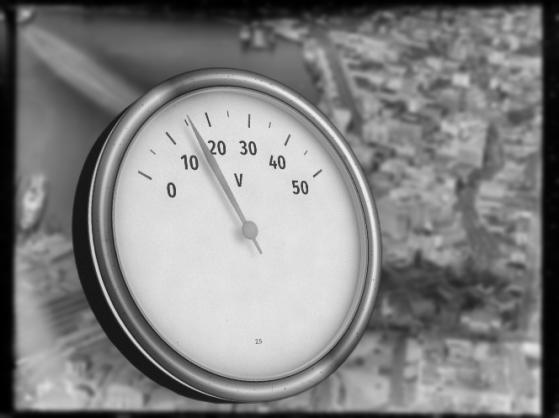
15; V
